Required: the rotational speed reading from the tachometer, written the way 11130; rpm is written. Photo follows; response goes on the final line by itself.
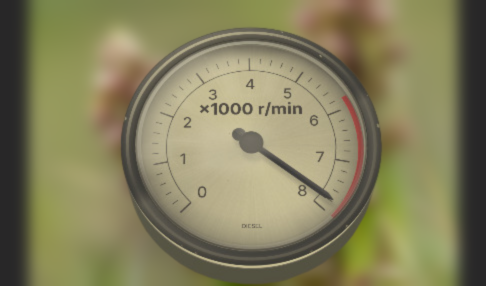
7800; rpm
